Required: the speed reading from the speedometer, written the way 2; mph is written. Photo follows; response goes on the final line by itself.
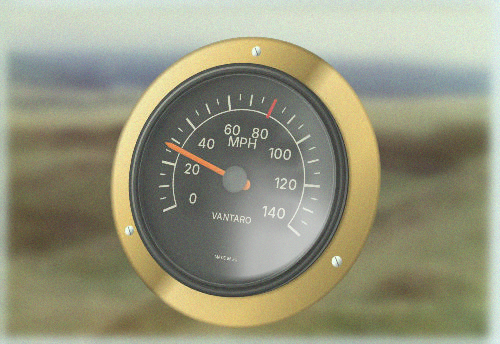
27.5; mph
